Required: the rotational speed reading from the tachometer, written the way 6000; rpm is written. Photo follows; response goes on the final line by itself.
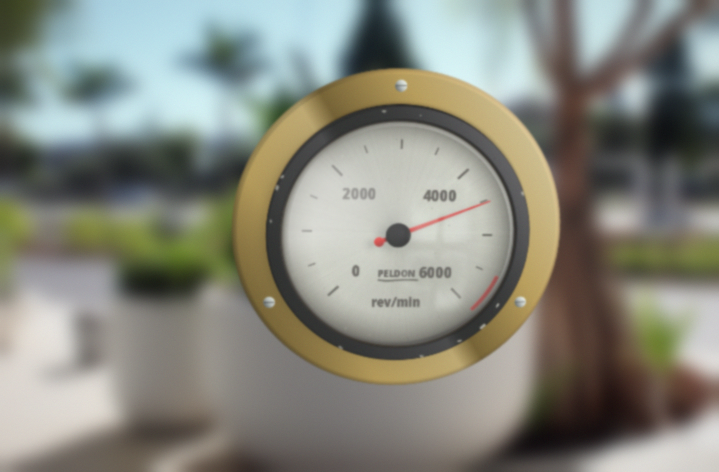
4500; rpm
